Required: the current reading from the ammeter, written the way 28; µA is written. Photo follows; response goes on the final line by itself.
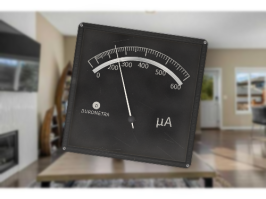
250; µA
